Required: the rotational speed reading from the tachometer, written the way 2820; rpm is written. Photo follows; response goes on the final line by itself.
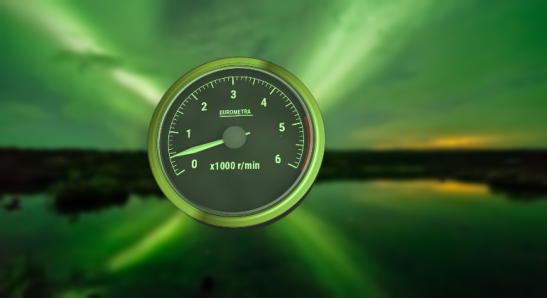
400; rpm
